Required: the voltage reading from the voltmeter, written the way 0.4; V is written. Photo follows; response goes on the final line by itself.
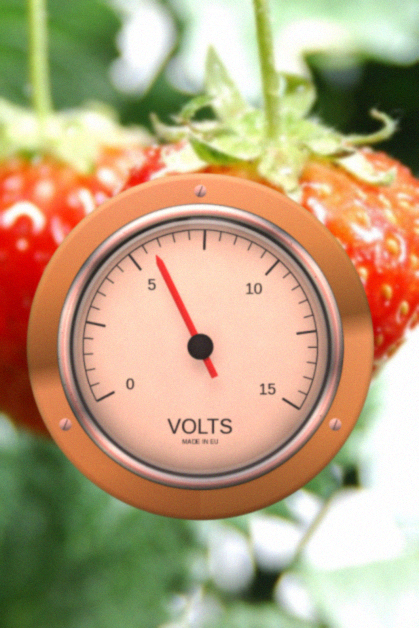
5.75; V
